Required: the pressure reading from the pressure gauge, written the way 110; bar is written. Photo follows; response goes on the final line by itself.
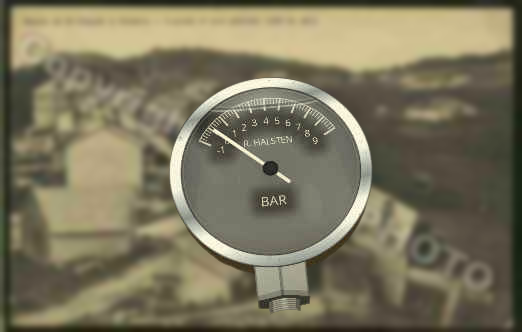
0; bar
